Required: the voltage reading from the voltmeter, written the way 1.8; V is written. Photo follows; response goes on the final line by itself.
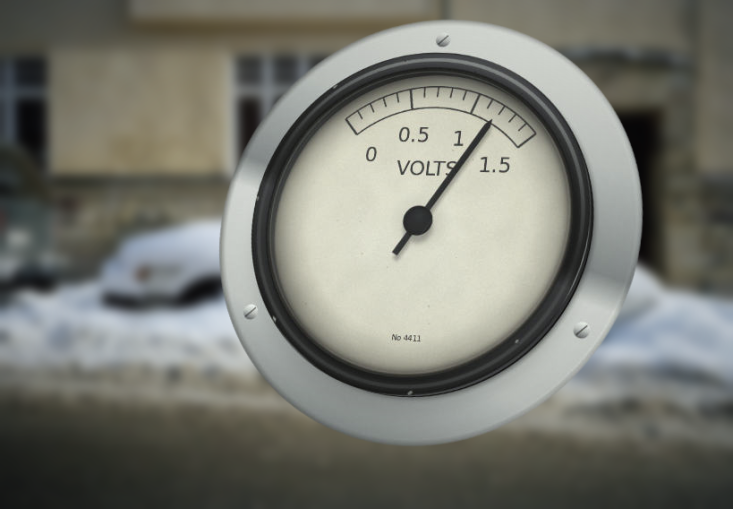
1.2; V
